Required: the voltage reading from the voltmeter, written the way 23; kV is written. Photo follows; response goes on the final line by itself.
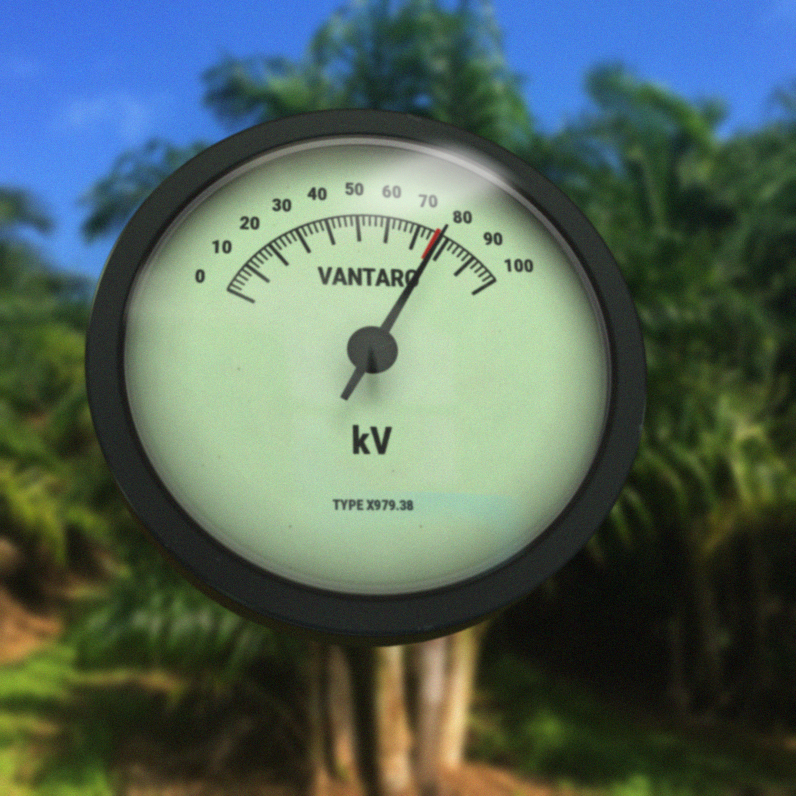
78; kV
